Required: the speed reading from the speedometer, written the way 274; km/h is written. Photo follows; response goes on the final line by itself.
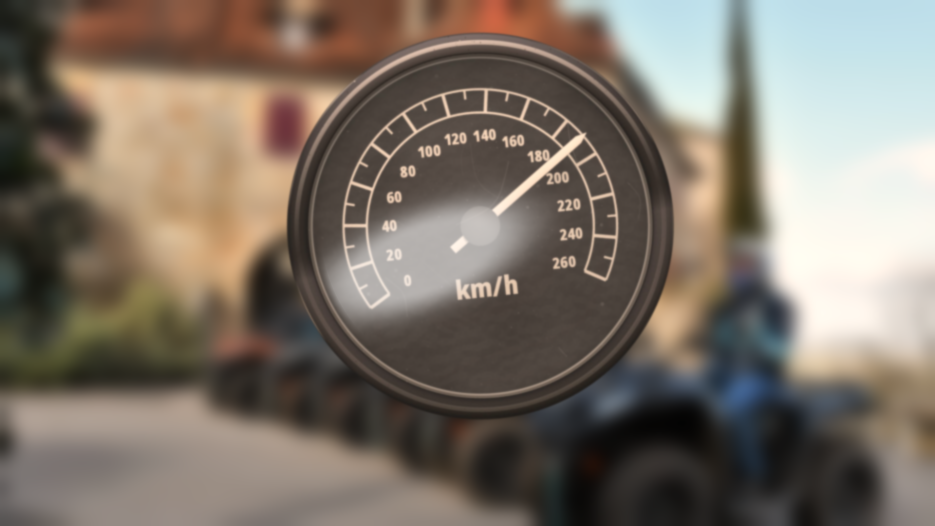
190; km/h
